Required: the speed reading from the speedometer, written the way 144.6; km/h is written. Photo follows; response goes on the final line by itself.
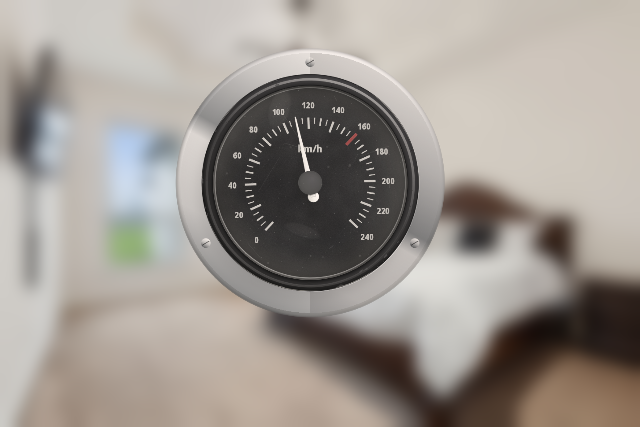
110; km/h
